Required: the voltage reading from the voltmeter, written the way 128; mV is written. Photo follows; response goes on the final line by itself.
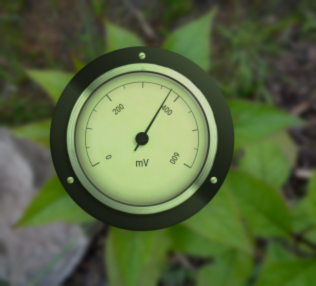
375; mV
